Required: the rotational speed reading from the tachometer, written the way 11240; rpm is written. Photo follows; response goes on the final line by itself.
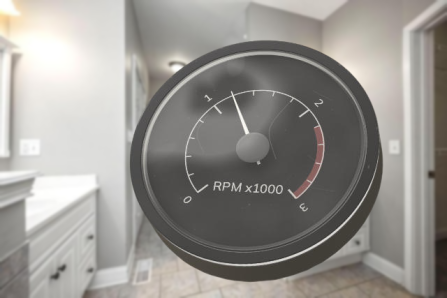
1200; rpm
